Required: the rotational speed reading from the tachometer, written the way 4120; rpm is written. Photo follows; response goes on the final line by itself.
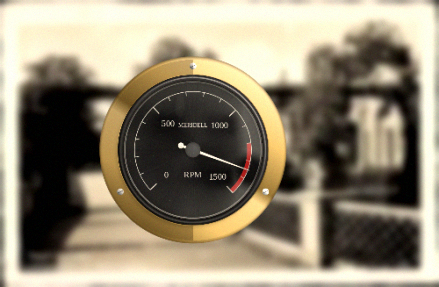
1350; rpm
